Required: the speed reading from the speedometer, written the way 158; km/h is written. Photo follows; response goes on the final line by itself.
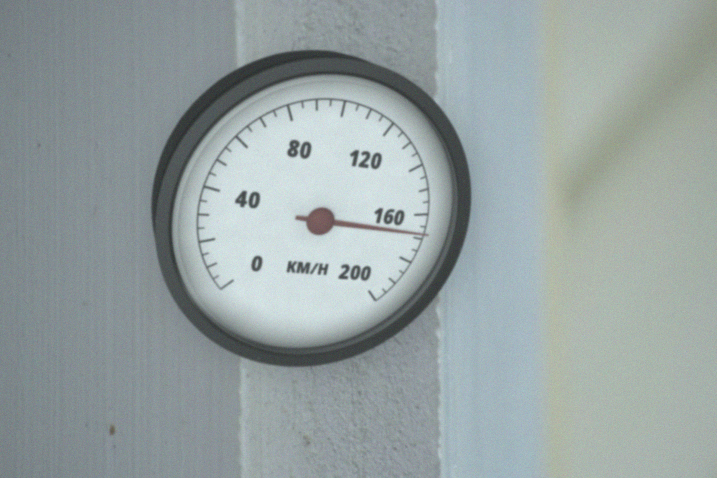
167.5; km/h
